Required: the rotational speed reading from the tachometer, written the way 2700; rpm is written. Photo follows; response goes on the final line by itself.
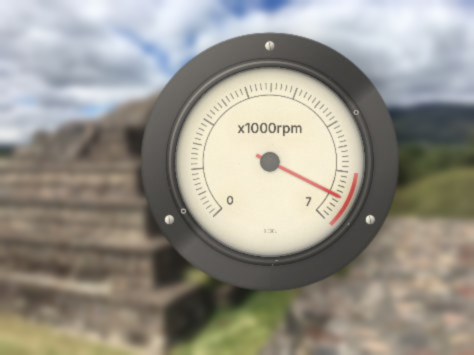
6500; rpm
